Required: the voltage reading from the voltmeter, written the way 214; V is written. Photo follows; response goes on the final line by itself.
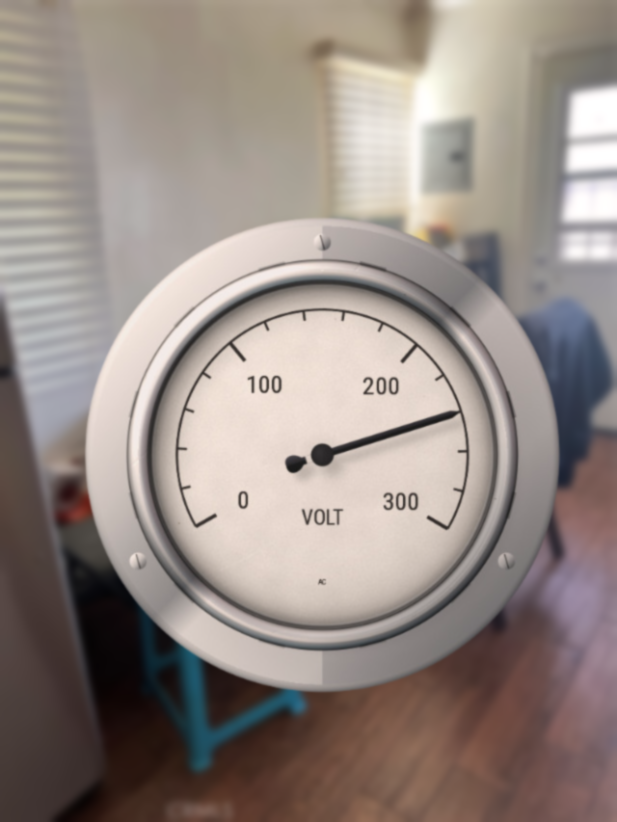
240; V
